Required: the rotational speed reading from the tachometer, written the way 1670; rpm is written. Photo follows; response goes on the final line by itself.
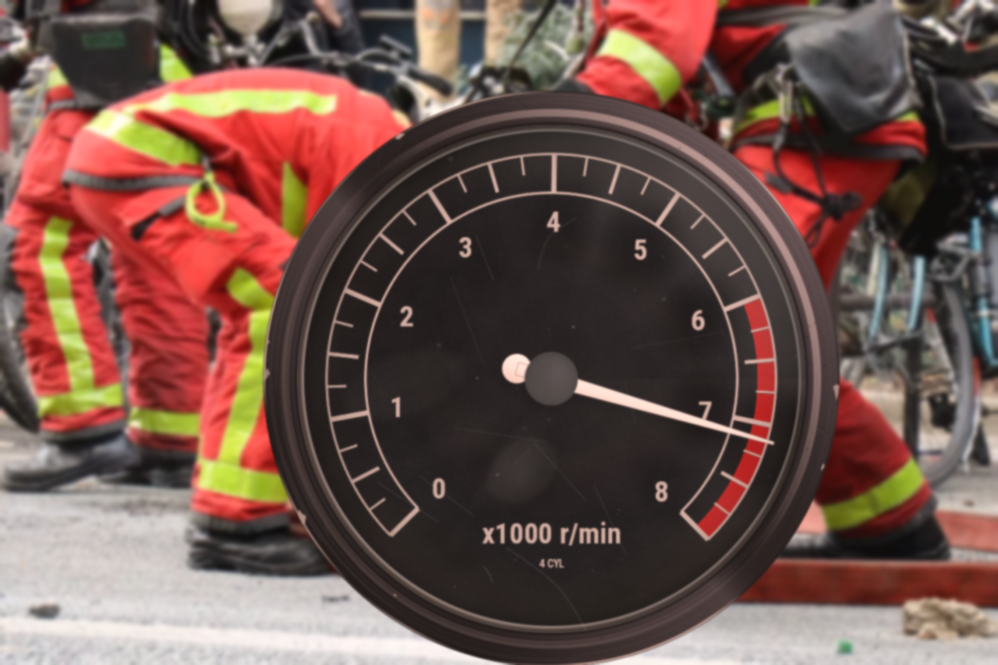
7125; rpm
